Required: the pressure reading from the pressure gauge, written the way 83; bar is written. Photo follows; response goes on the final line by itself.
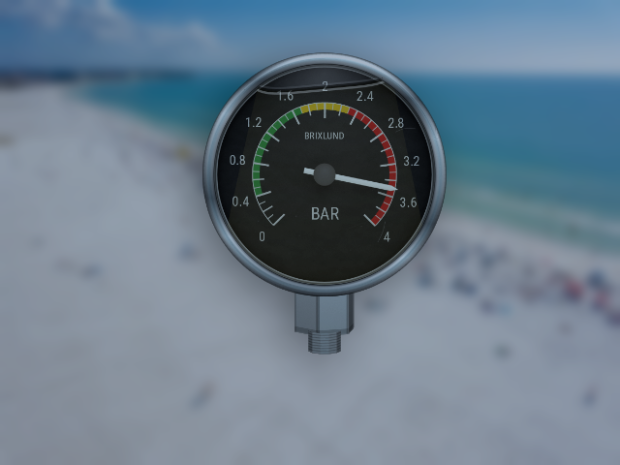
3.5; bar
